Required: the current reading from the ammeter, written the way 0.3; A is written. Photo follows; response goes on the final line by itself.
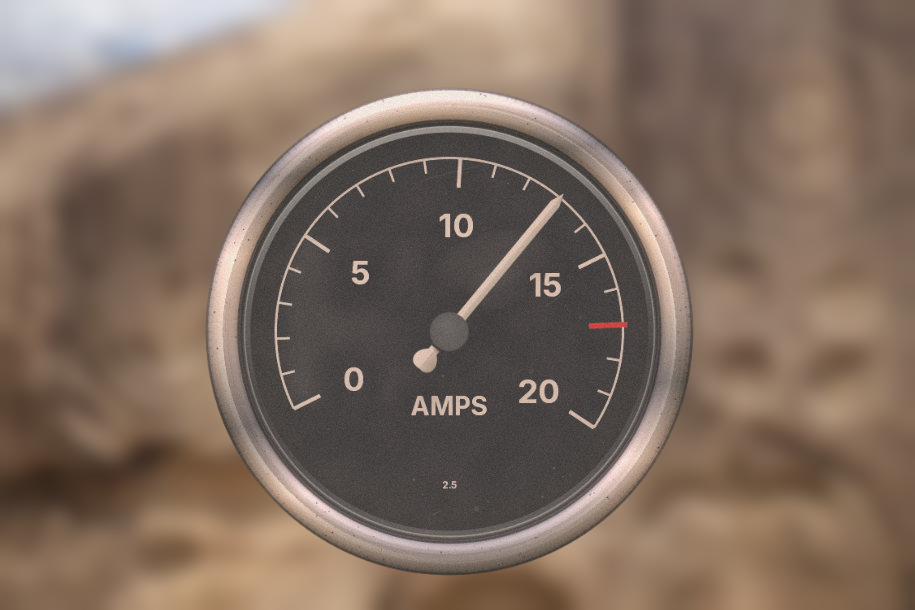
13; A
